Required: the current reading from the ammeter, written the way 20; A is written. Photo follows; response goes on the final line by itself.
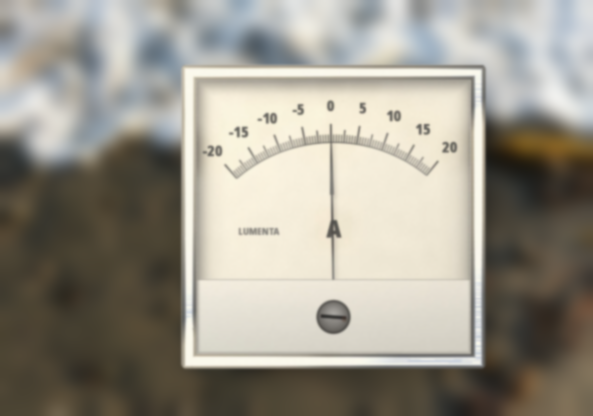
0; A
